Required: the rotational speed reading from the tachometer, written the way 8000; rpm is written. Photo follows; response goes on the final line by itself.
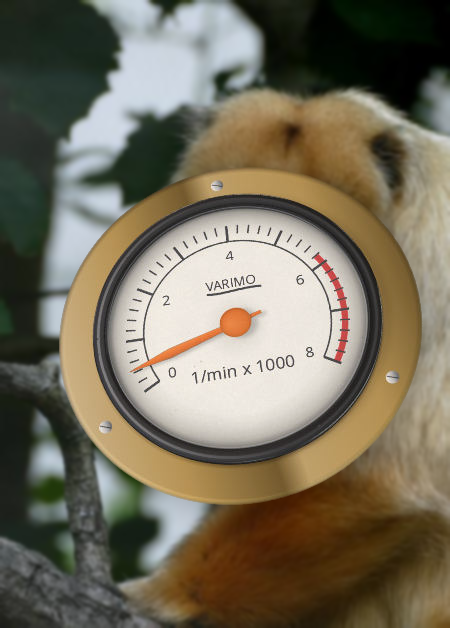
400; rpm
